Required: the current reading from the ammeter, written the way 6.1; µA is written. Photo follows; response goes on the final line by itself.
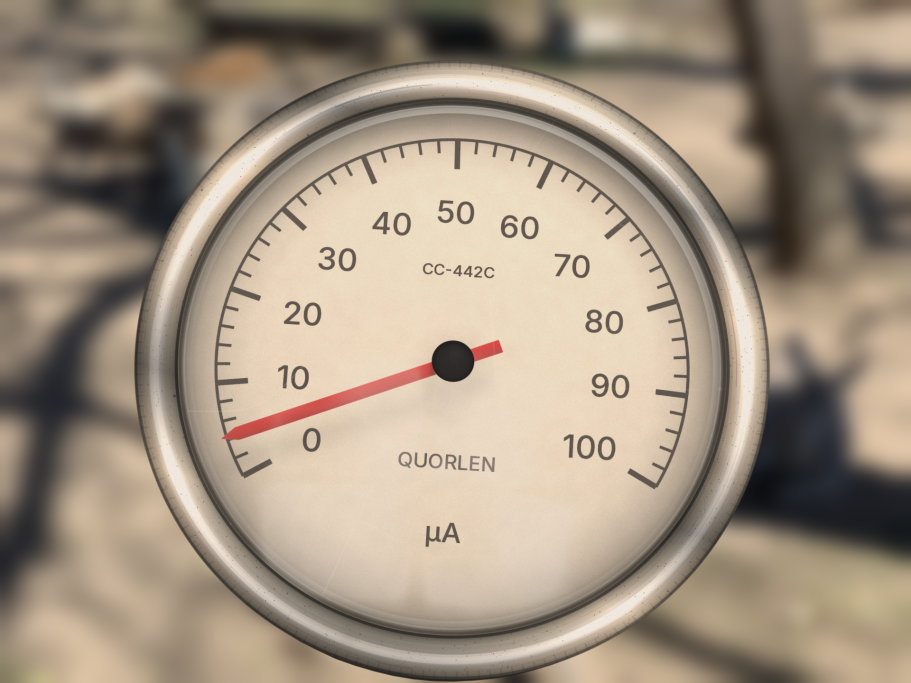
4; µA
